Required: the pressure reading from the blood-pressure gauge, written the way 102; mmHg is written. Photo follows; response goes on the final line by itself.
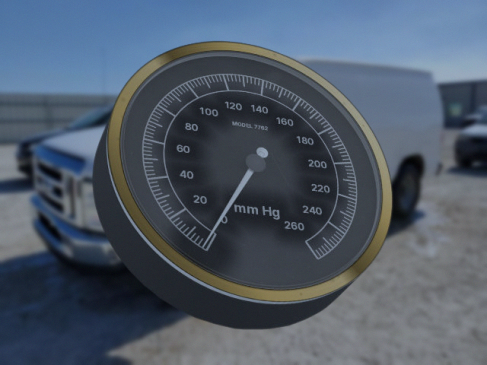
2; mmHg
